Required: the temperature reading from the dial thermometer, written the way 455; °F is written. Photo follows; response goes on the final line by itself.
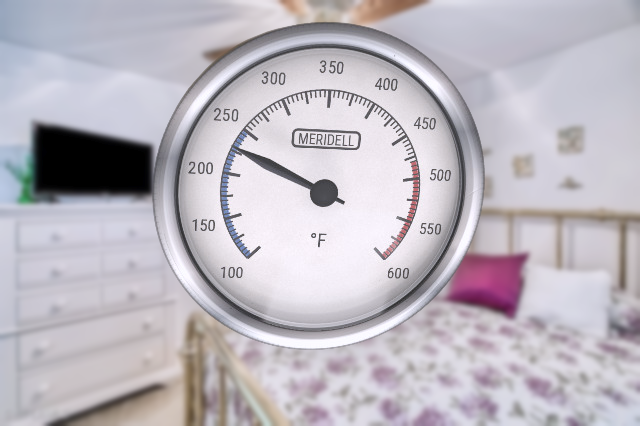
230; °F
